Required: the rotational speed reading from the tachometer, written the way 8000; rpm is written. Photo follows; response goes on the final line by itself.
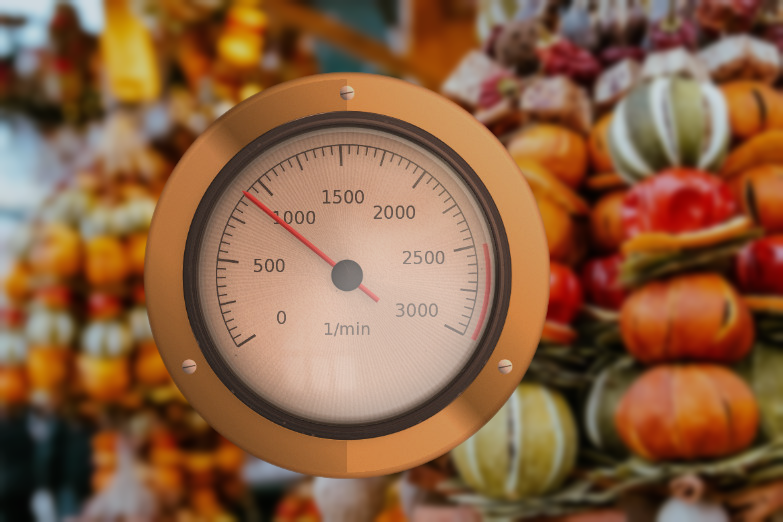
900; rpm
